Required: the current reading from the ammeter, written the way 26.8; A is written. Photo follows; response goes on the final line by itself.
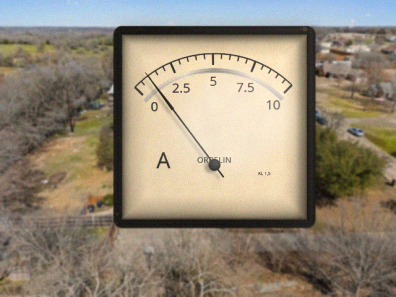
1; A
